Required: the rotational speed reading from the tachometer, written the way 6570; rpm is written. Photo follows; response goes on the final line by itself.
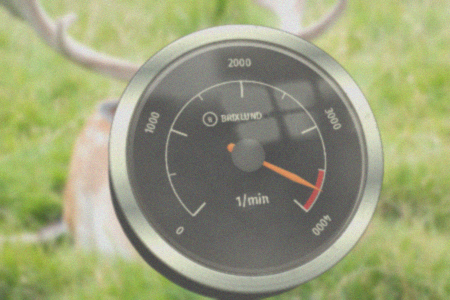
3750; rpm
